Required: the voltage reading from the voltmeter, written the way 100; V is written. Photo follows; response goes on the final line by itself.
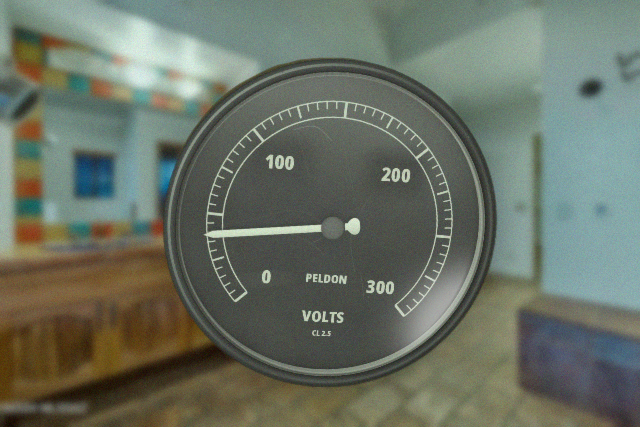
40; V
